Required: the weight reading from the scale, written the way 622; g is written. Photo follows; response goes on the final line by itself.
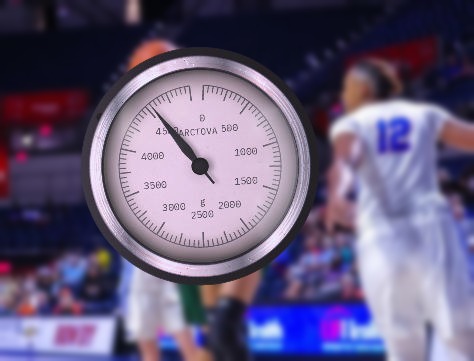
4550; g
